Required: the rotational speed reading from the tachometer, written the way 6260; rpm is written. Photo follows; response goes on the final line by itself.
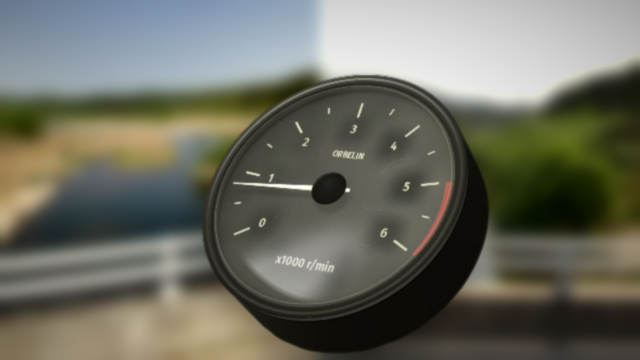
750; rpm
